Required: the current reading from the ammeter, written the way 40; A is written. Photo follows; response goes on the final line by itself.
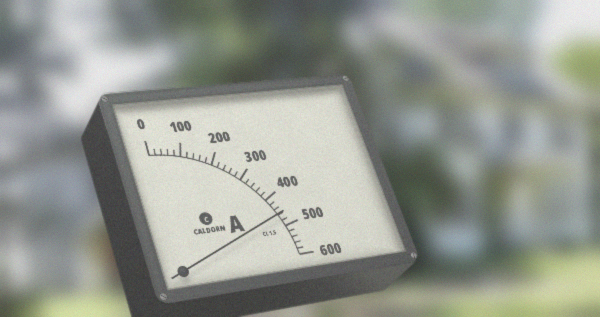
460; A
